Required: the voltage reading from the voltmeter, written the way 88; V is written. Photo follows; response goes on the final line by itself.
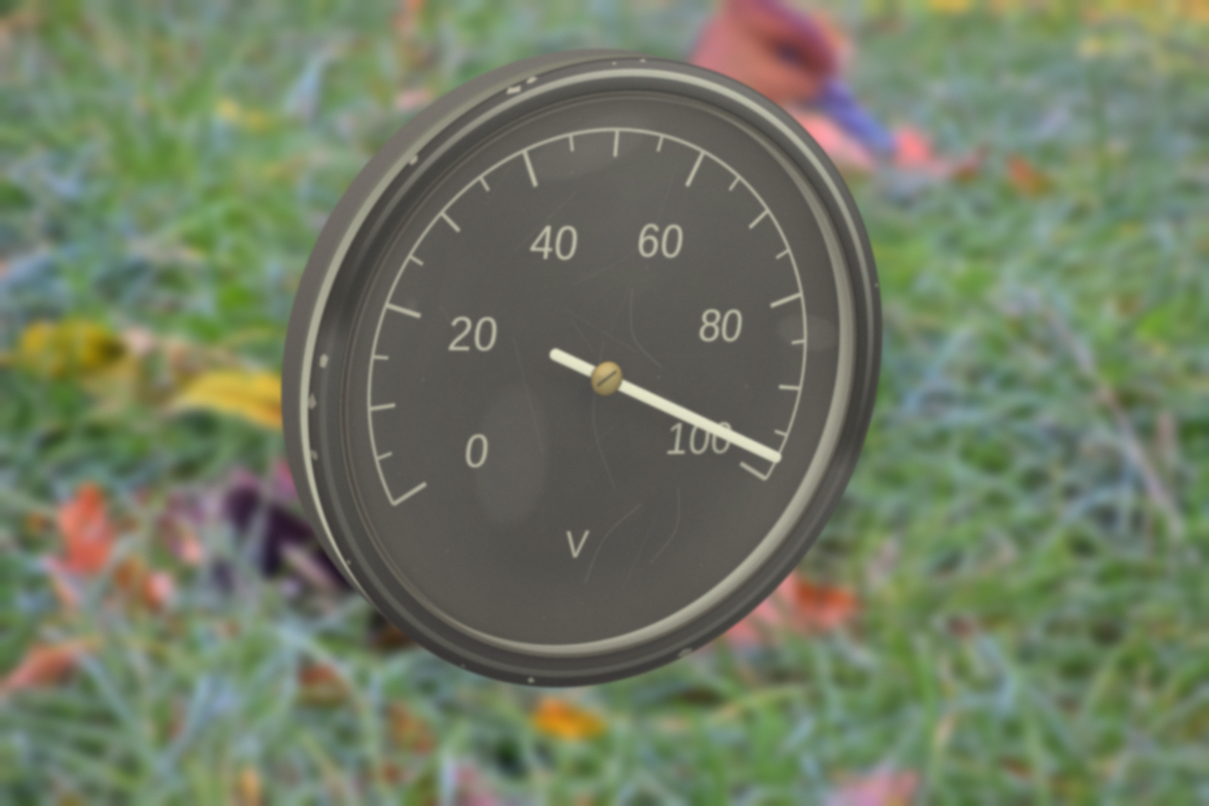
97.5; V
